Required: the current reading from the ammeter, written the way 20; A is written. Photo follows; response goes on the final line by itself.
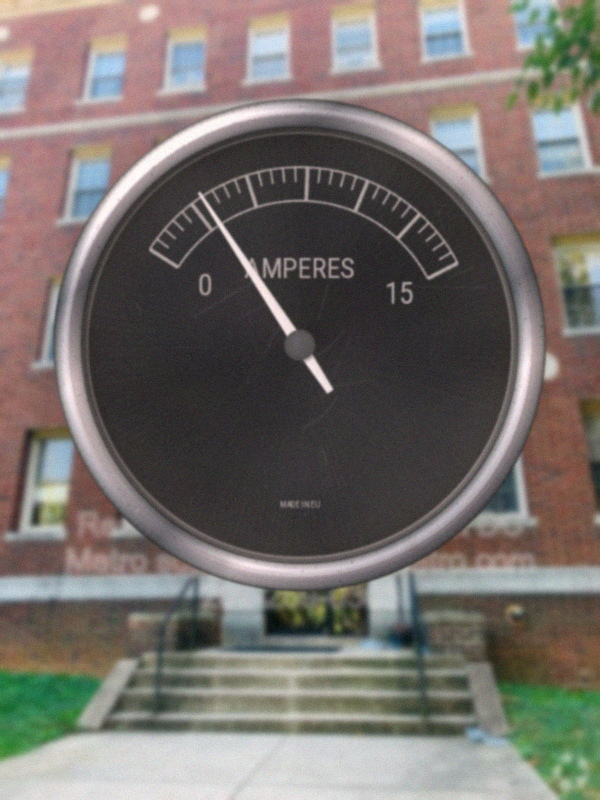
3; A
